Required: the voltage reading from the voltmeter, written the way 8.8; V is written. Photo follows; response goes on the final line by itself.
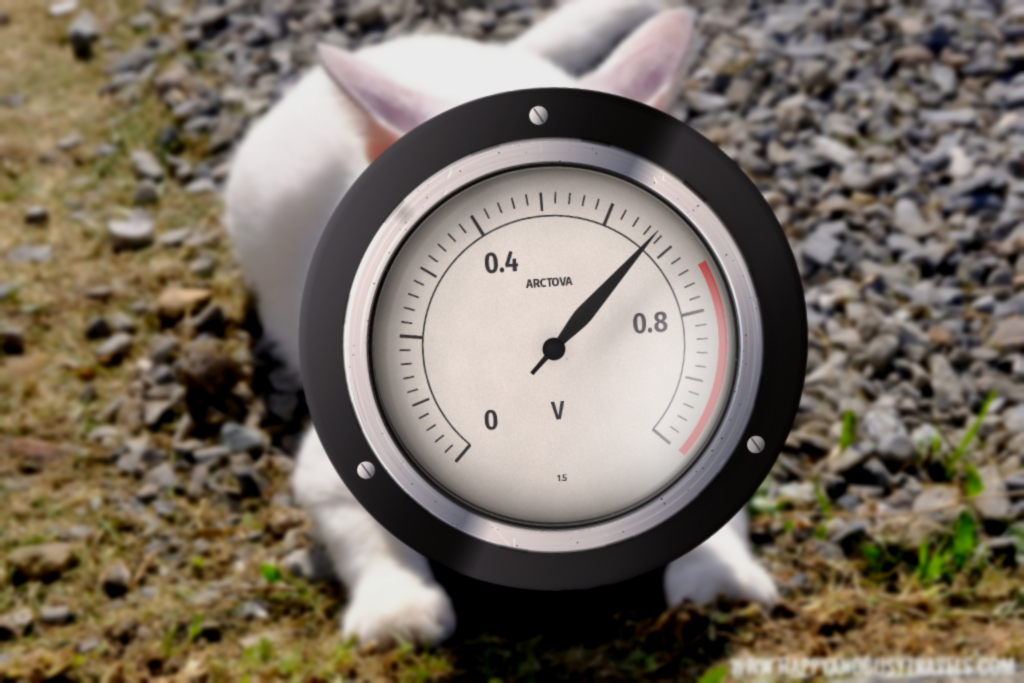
0.67; V
